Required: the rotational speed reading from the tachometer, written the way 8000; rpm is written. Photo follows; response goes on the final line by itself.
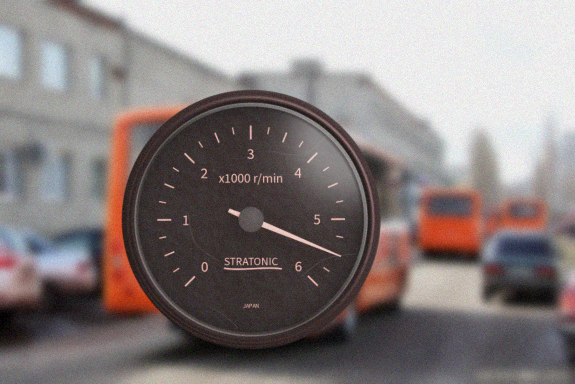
5500; rpm
